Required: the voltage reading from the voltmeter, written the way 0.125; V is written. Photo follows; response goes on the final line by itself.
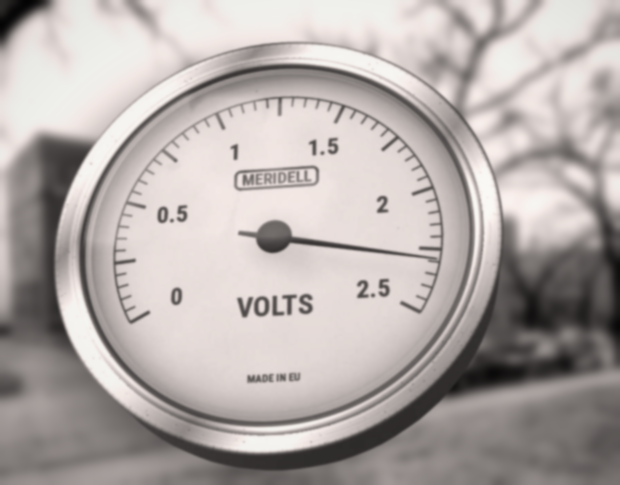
2.3; V
